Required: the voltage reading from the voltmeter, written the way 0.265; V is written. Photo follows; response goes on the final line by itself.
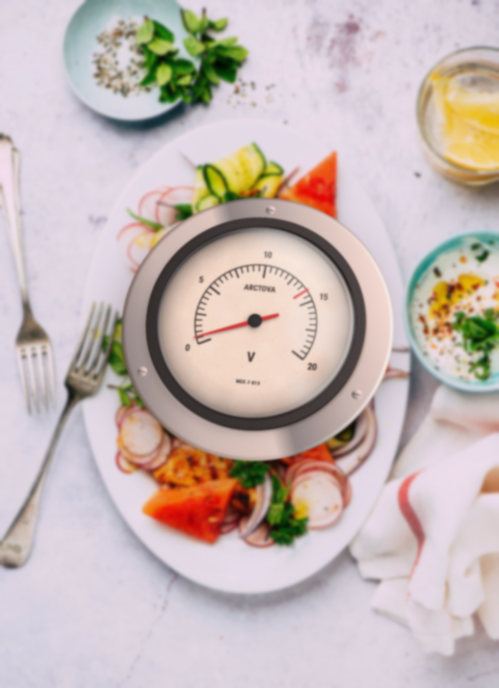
0.5; V
